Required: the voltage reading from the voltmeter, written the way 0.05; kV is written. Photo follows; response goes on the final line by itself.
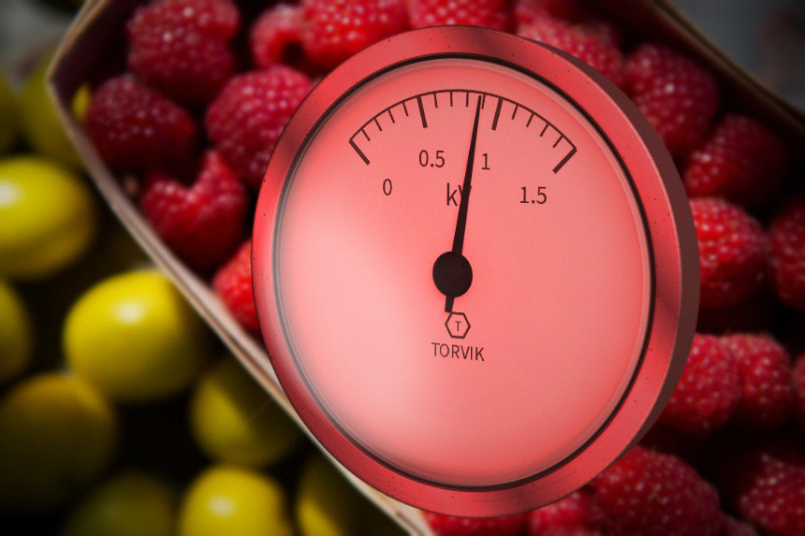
0.9; kV
